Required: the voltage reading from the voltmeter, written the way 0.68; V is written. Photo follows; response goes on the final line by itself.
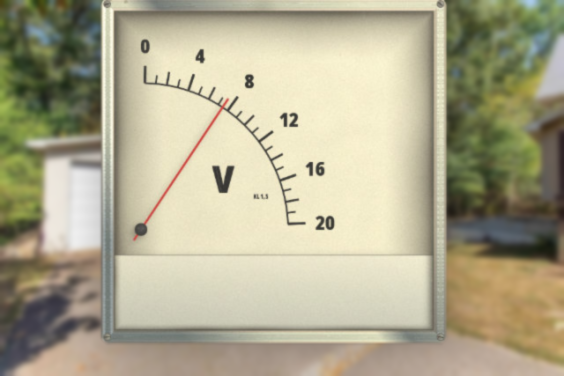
7.5; V
